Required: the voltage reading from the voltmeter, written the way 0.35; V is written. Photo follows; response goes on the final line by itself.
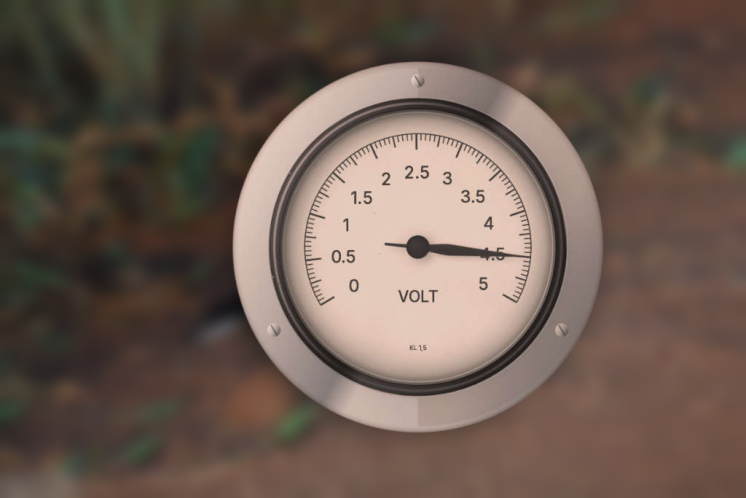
4.5; V
